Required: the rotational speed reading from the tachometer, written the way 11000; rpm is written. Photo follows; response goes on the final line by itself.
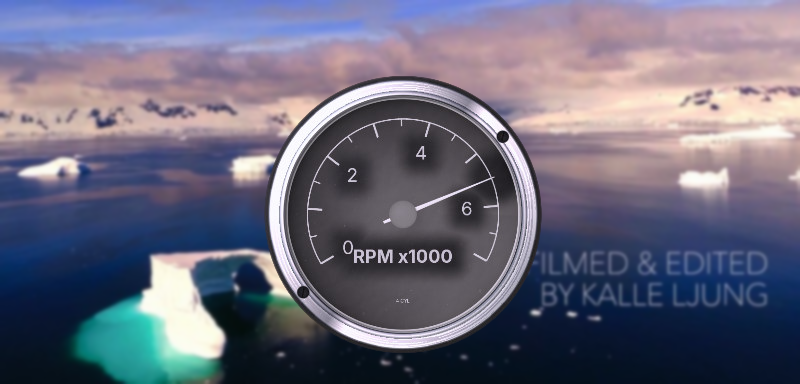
5500; rpm
